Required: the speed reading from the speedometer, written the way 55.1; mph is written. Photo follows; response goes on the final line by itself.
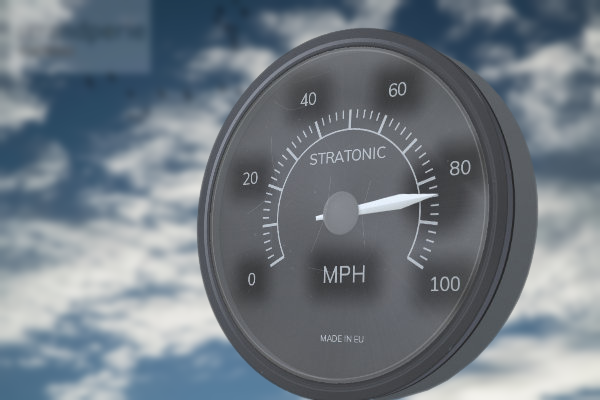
84; mph
